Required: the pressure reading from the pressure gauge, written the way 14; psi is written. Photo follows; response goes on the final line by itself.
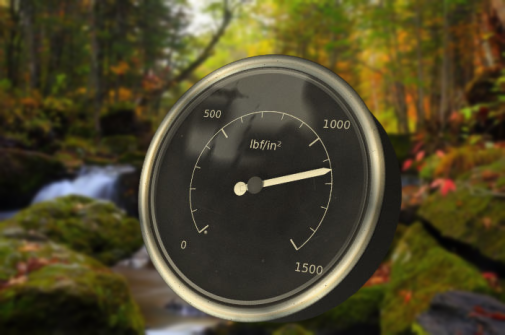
1150; psi
